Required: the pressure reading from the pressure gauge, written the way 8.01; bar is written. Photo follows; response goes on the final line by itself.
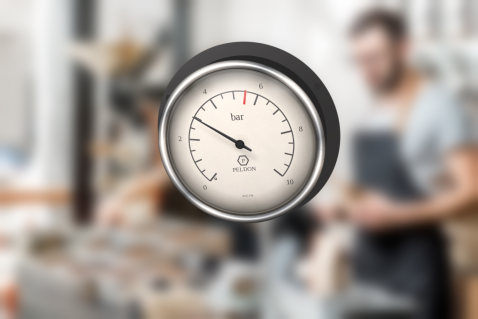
3; bar
